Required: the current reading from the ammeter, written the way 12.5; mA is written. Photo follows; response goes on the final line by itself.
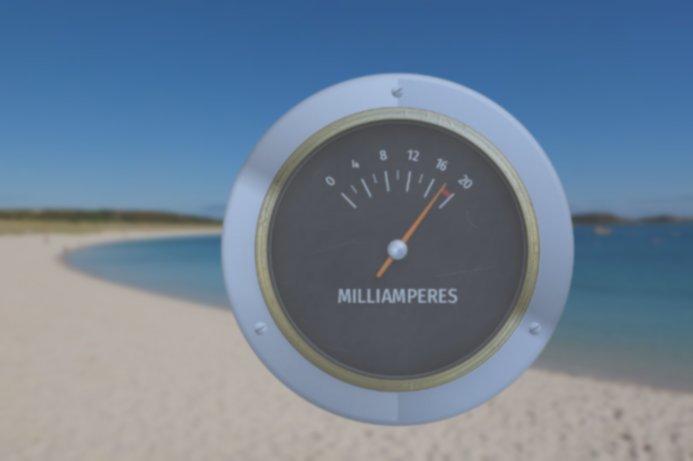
18; mA
